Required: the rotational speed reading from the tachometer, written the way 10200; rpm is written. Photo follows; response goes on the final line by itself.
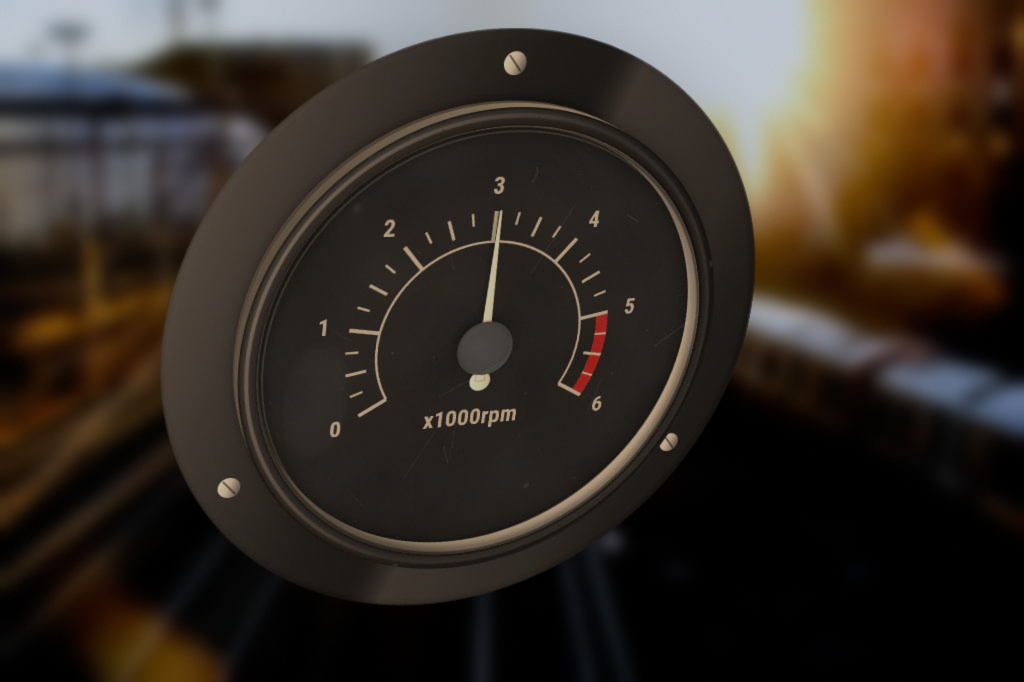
3000; rpm
